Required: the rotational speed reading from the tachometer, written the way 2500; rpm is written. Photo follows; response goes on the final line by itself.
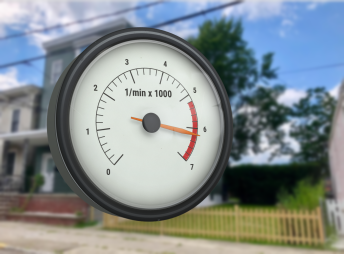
6200; rpm
